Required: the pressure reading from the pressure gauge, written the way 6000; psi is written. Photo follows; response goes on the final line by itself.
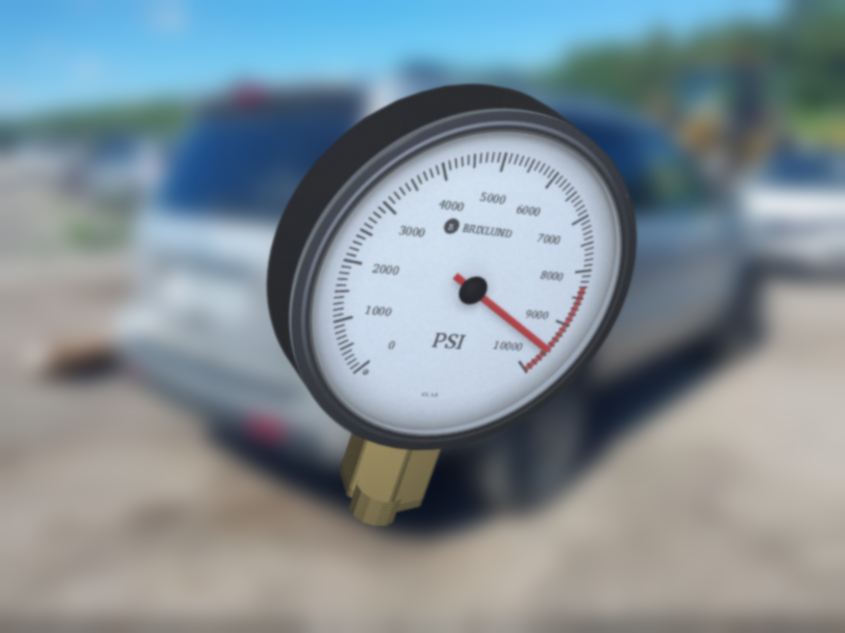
9500; psi
